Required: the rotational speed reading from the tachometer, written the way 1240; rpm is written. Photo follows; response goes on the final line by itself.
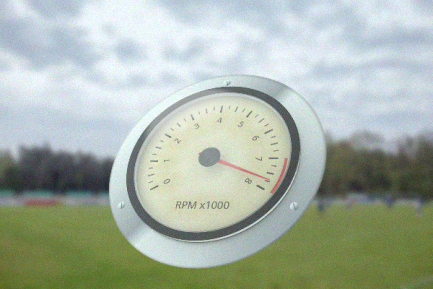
7750; rpm
